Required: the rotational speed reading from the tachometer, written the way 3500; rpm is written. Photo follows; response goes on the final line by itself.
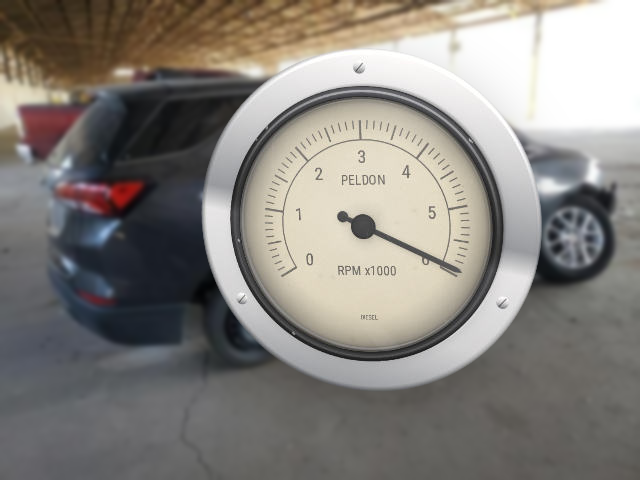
5900; rpm
